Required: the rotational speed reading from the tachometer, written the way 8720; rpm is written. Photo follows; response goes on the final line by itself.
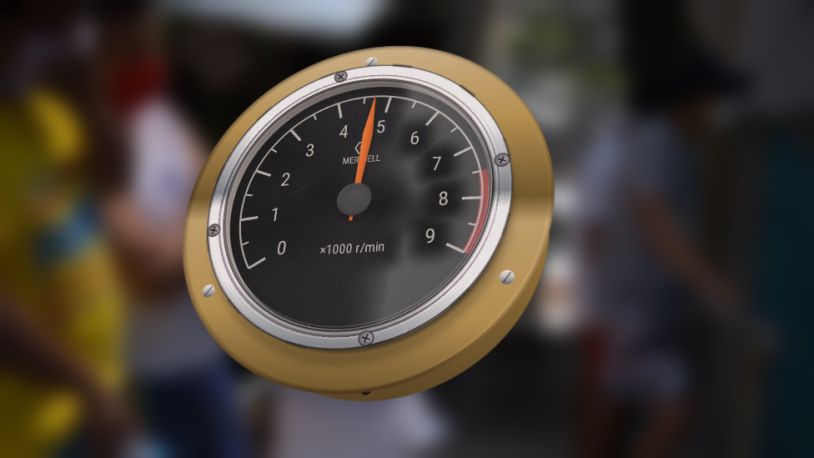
4750; rpm
